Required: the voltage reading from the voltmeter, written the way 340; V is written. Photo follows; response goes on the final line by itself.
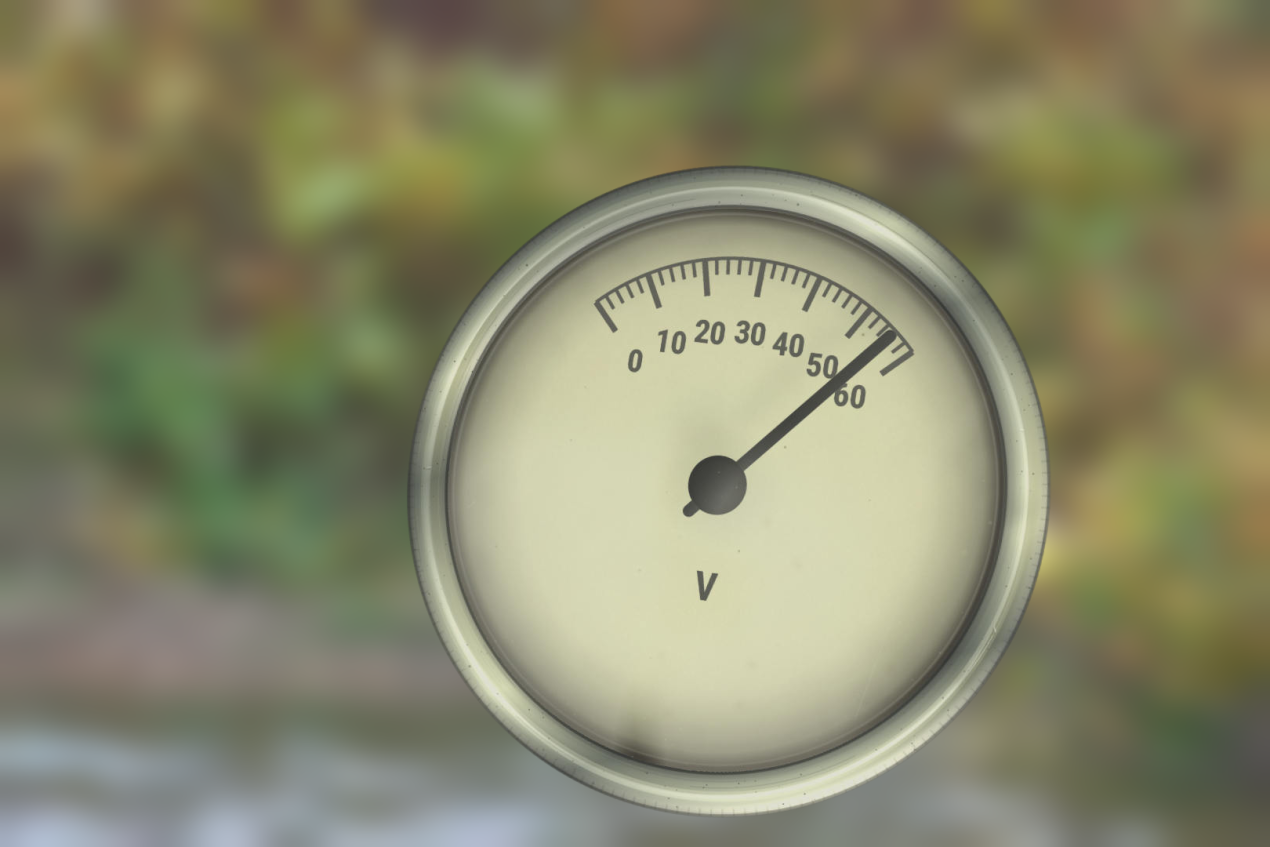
56; V
